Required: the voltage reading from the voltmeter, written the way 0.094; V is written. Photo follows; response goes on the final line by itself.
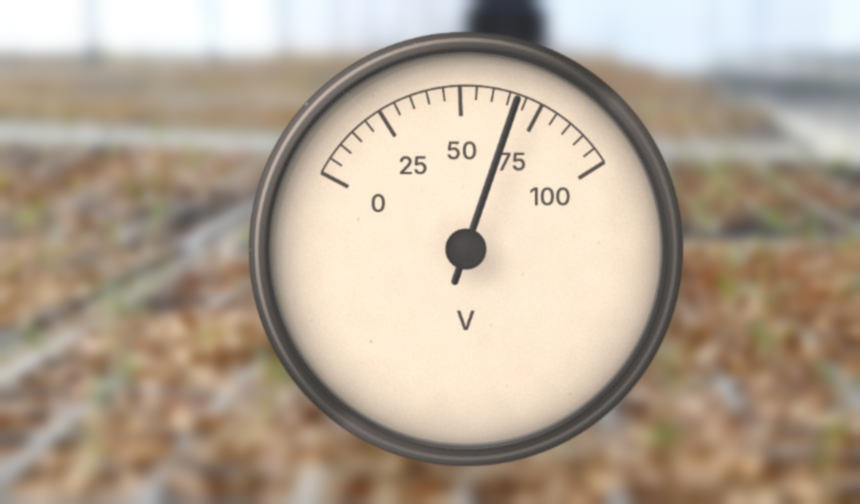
67.5; V
